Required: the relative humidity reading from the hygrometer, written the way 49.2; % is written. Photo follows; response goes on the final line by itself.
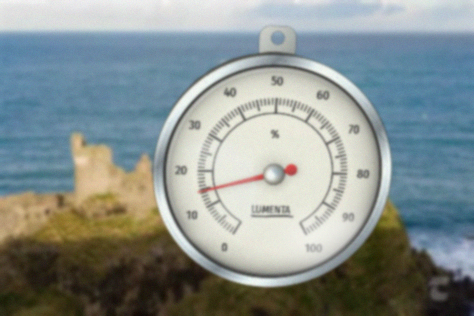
15; %
